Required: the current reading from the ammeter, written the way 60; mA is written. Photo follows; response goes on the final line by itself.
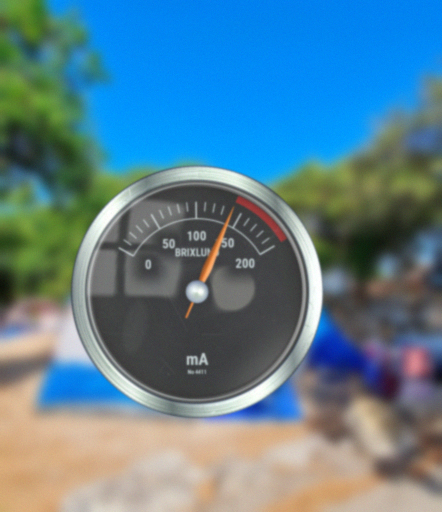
140; mA
